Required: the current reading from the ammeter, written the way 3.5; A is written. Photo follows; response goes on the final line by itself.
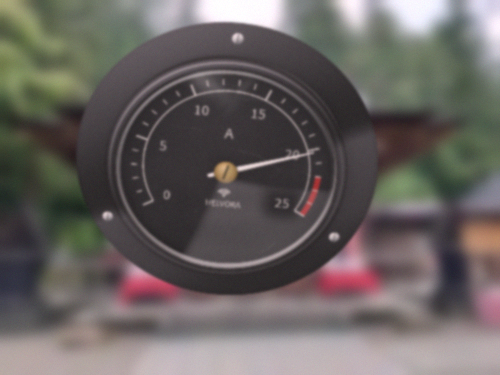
20; A
